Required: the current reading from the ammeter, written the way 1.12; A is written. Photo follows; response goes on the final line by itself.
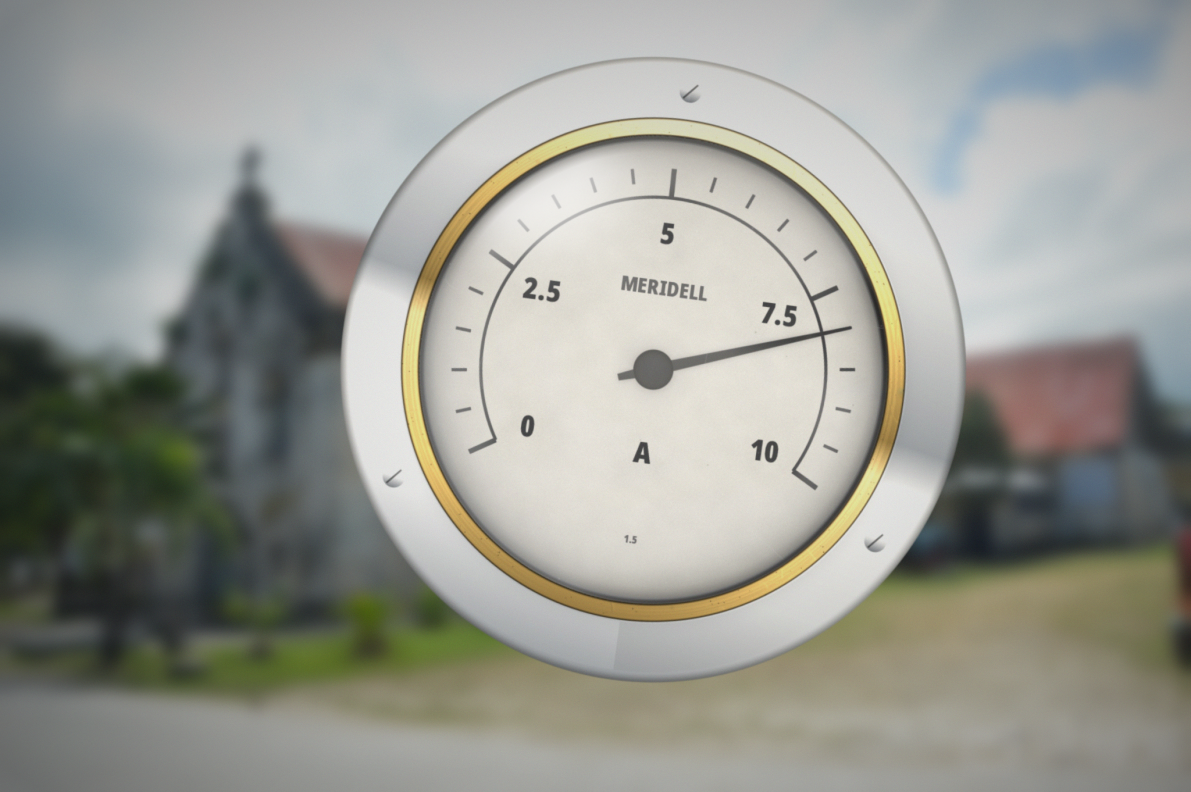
8; A
